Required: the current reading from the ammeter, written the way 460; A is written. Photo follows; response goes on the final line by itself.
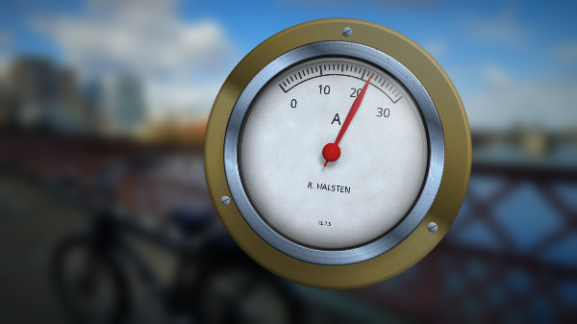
22; A
